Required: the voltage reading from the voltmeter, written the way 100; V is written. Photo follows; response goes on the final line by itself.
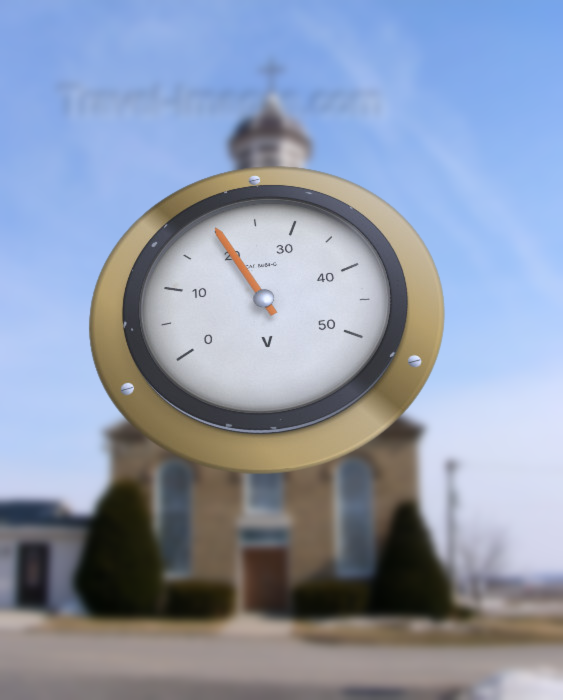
20; V
